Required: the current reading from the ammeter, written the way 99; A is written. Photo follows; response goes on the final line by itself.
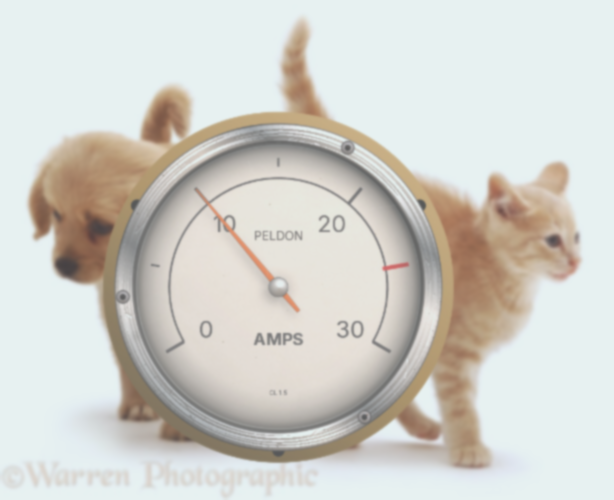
10; A
